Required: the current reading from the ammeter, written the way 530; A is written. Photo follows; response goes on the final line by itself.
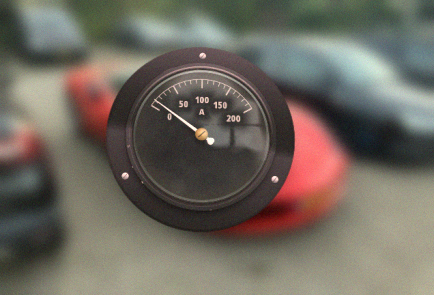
10; A
